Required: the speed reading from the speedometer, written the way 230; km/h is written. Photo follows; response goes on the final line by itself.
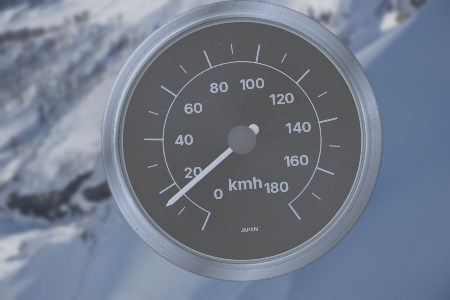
15; km/h
